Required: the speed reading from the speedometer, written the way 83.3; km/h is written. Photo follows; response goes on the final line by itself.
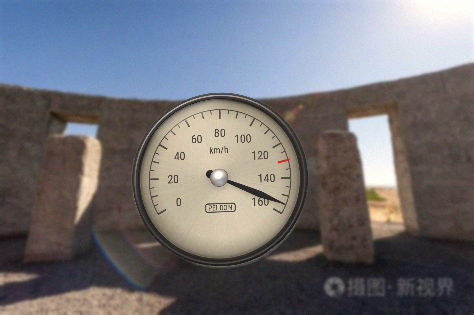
155; km/h
